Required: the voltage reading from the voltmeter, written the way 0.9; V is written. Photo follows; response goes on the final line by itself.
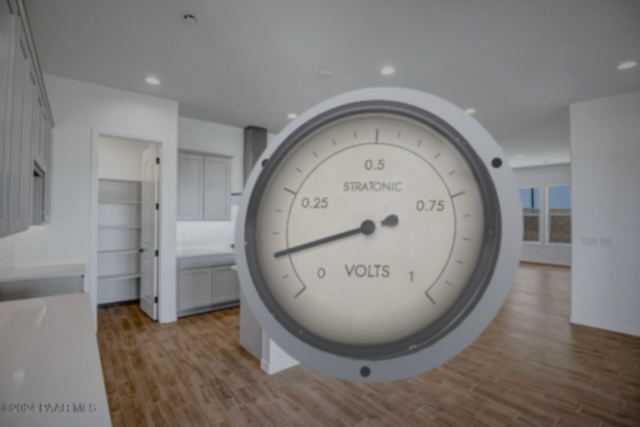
0.1; V
